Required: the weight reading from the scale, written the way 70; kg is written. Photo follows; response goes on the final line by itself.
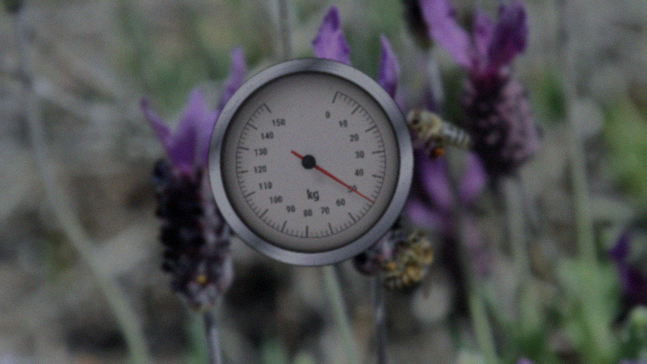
50; kg
